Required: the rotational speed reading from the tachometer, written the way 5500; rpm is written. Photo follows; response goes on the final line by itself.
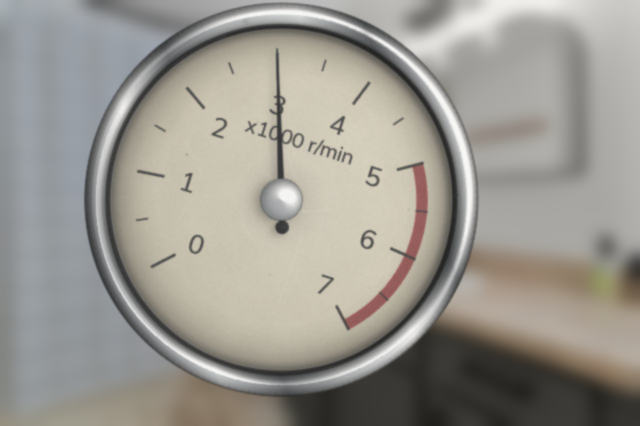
3000; rpm
